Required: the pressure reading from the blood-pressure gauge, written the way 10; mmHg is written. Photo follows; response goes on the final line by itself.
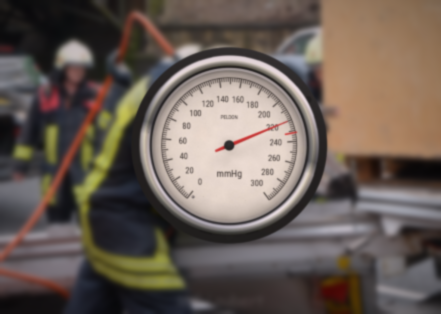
220; mmHg
